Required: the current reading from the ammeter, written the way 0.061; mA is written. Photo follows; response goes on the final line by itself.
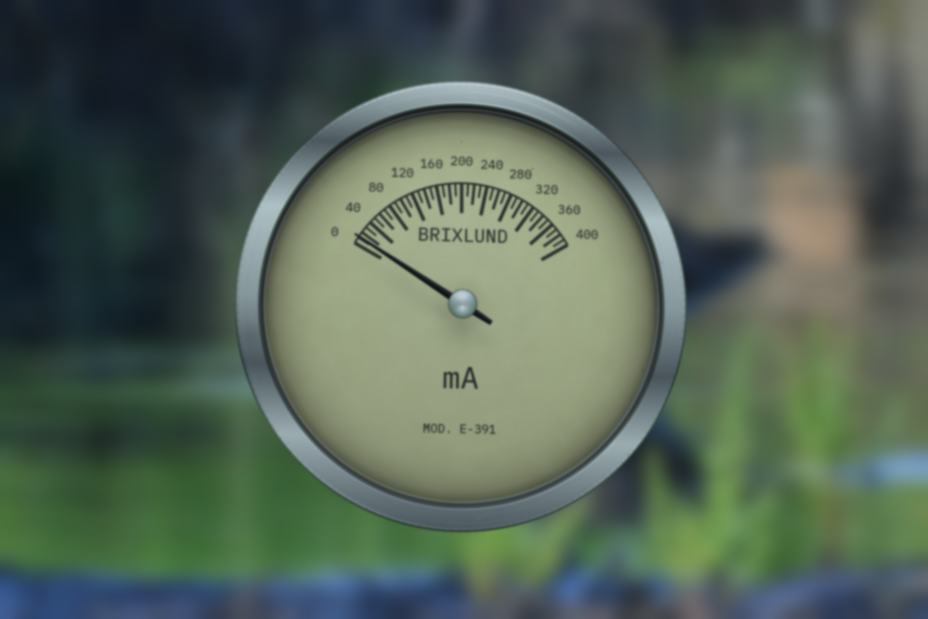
10; mA
